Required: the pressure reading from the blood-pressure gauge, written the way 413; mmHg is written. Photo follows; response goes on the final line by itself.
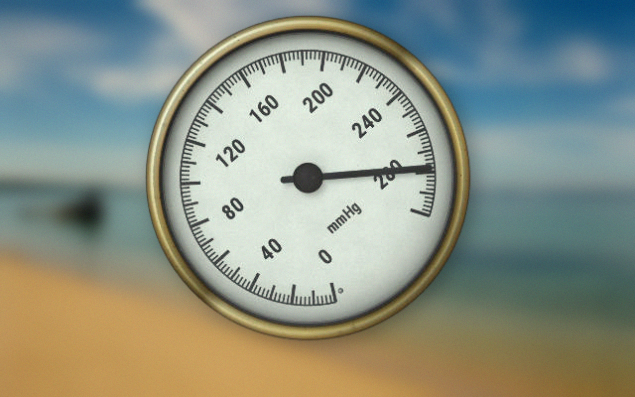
278; mmHg
